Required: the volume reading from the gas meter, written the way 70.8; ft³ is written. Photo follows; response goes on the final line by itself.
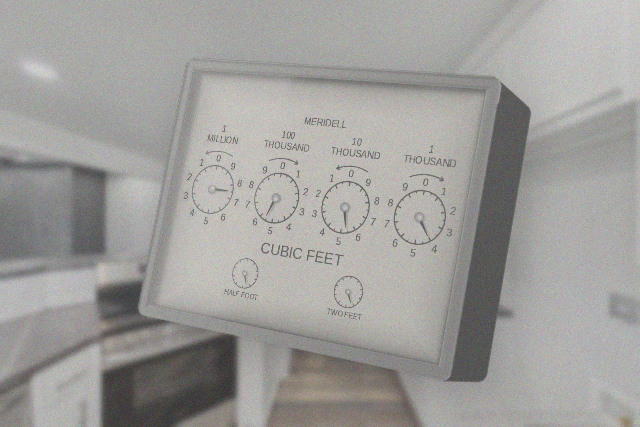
755400; ft³
